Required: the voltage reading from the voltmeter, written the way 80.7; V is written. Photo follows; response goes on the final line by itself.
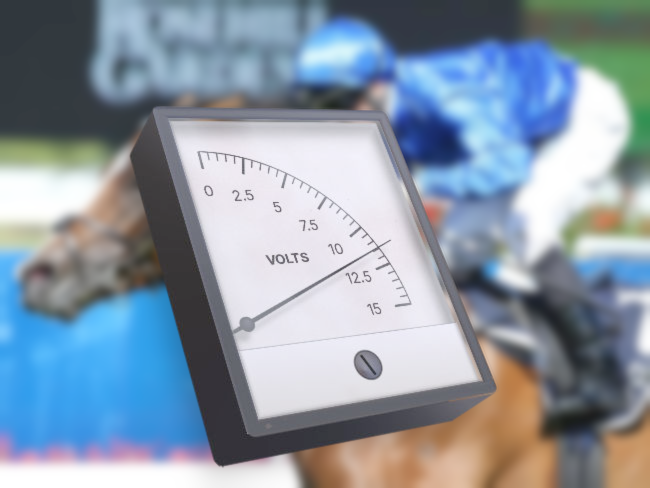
11.5; V
